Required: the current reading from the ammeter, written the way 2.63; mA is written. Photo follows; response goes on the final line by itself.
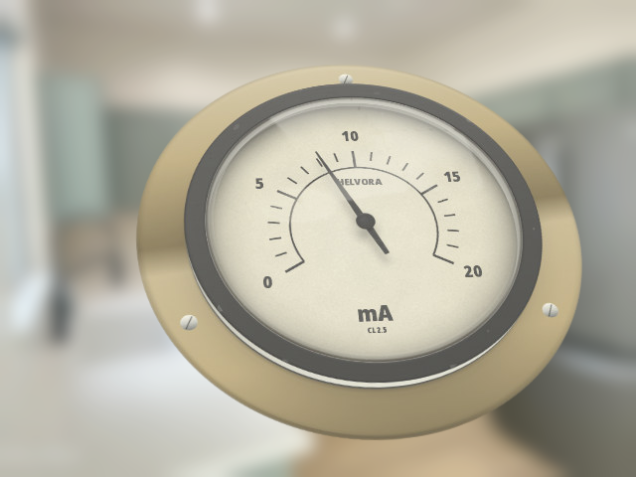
8; mA
